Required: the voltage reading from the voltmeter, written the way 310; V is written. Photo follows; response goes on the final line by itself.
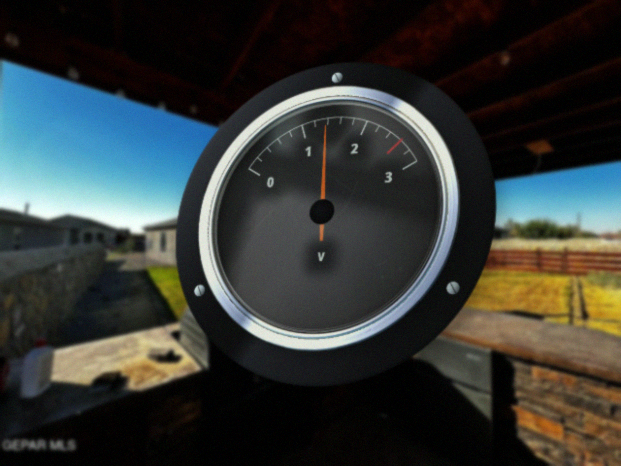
1.4; V
